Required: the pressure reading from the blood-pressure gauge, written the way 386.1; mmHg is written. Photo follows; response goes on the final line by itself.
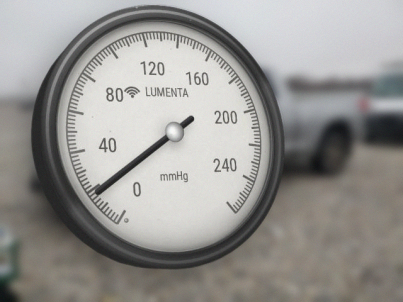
18; mmHg
